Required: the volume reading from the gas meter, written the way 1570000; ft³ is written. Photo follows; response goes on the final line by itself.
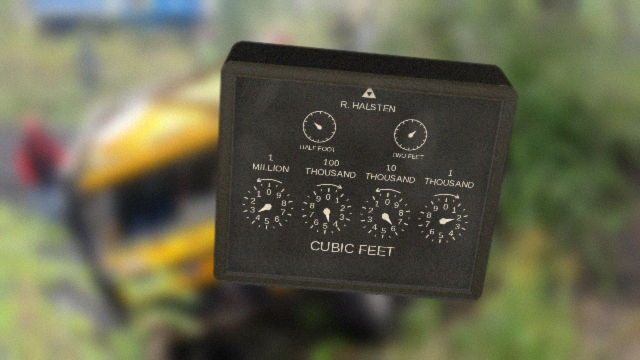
346200; ft³
